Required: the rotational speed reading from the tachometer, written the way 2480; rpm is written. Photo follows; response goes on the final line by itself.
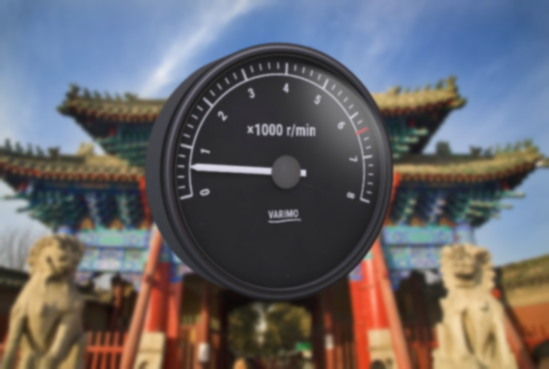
600; rpm
